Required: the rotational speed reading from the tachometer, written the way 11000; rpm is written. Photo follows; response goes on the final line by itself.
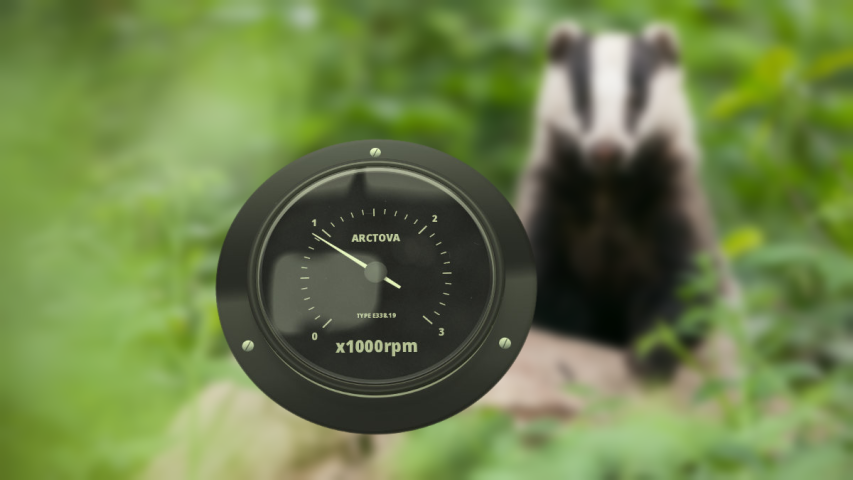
900; rpm
